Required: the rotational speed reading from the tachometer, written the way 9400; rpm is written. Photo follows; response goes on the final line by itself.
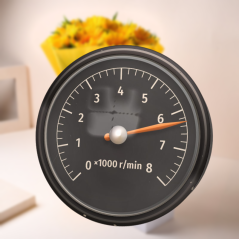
6300; rpm
